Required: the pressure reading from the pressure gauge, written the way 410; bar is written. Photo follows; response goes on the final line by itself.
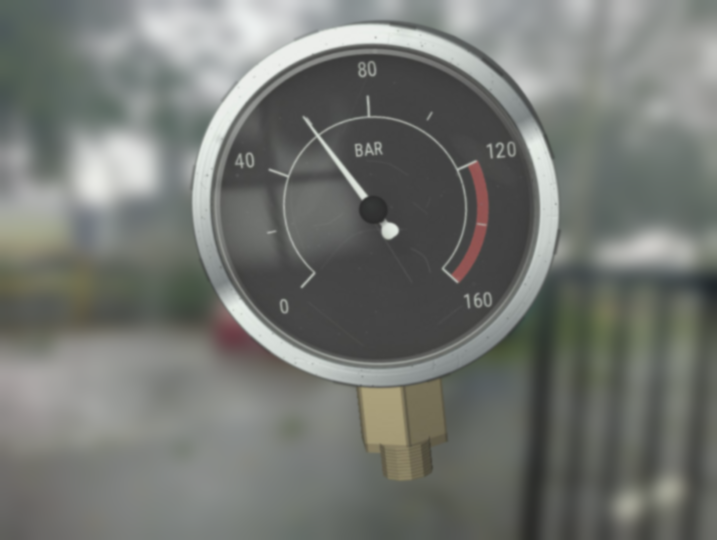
60; bar
